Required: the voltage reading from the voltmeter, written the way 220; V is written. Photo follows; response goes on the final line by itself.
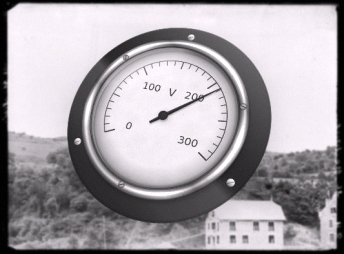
210; V
